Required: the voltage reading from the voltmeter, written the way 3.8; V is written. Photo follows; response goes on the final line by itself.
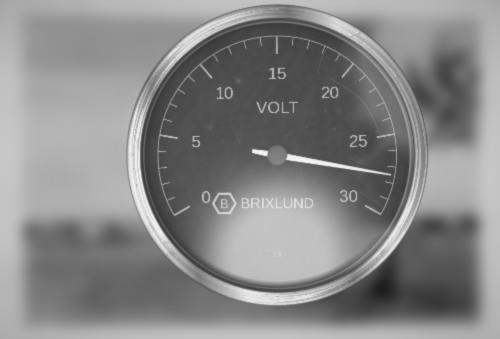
27.5; V
